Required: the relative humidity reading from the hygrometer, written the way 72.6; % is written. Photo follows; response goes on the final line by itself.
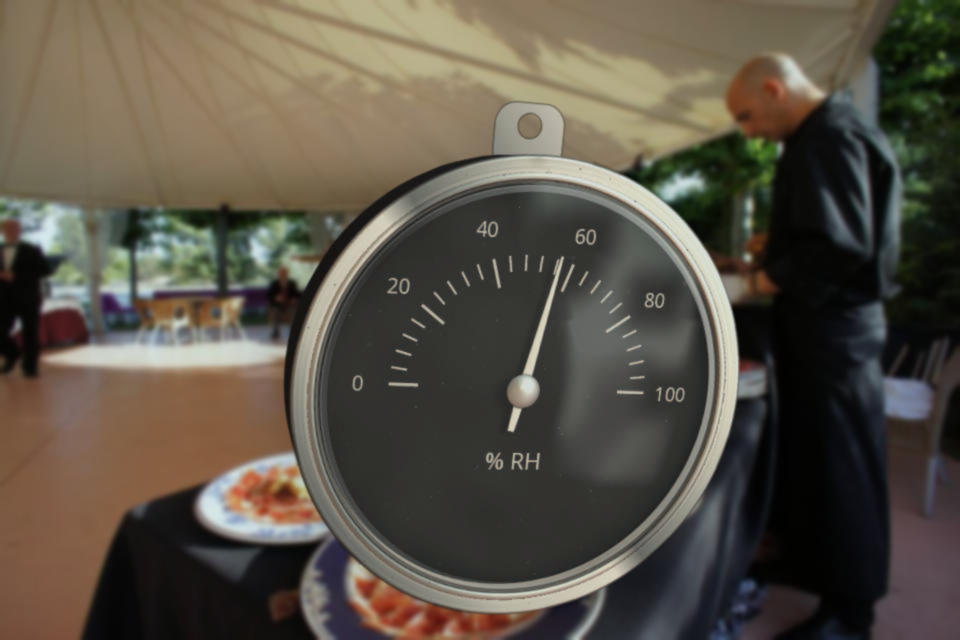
56; %
